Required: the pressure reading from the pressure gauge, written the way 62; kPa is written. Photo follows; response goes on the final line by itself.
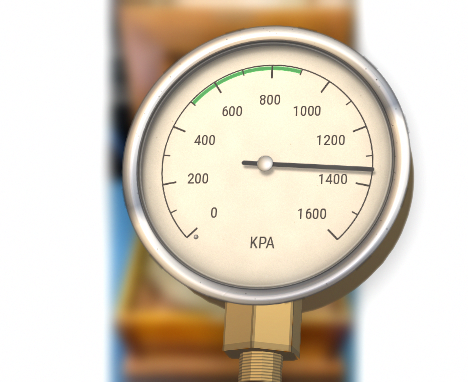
1350; kPa
